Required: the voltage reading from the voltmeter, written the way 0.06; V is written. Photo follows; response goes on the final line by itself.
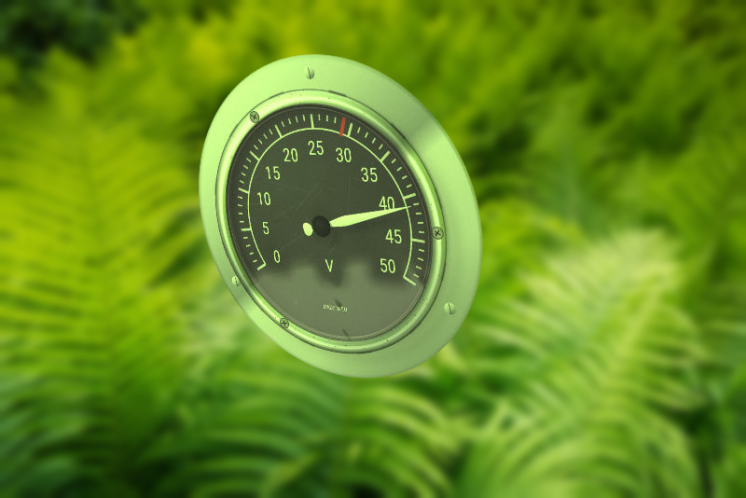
41; V
